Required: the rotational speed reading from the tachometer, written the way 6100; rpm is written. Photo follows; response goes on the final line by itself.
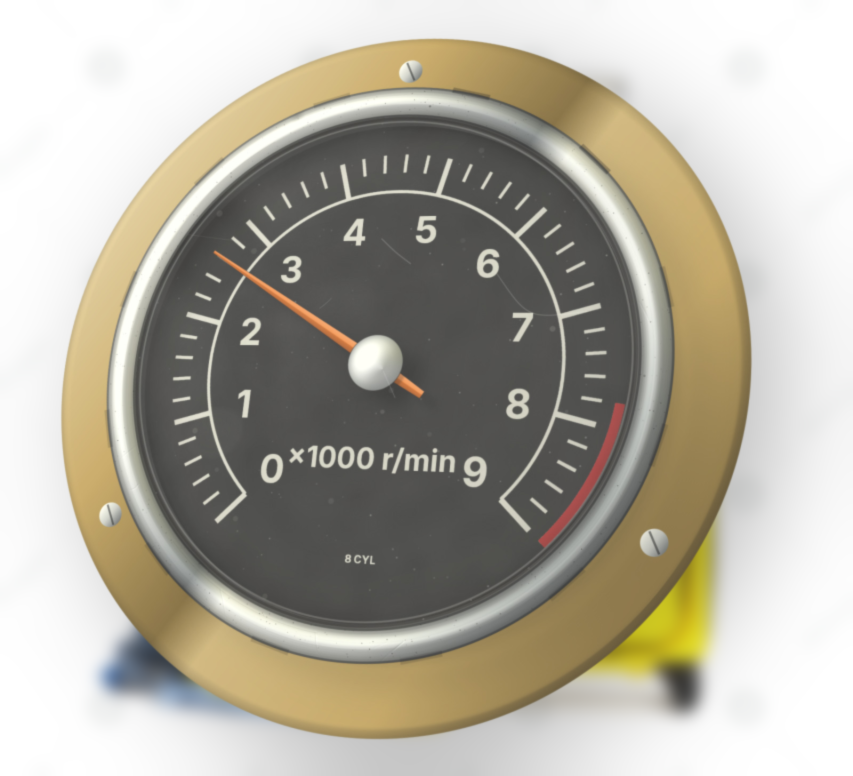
2600; rpm
